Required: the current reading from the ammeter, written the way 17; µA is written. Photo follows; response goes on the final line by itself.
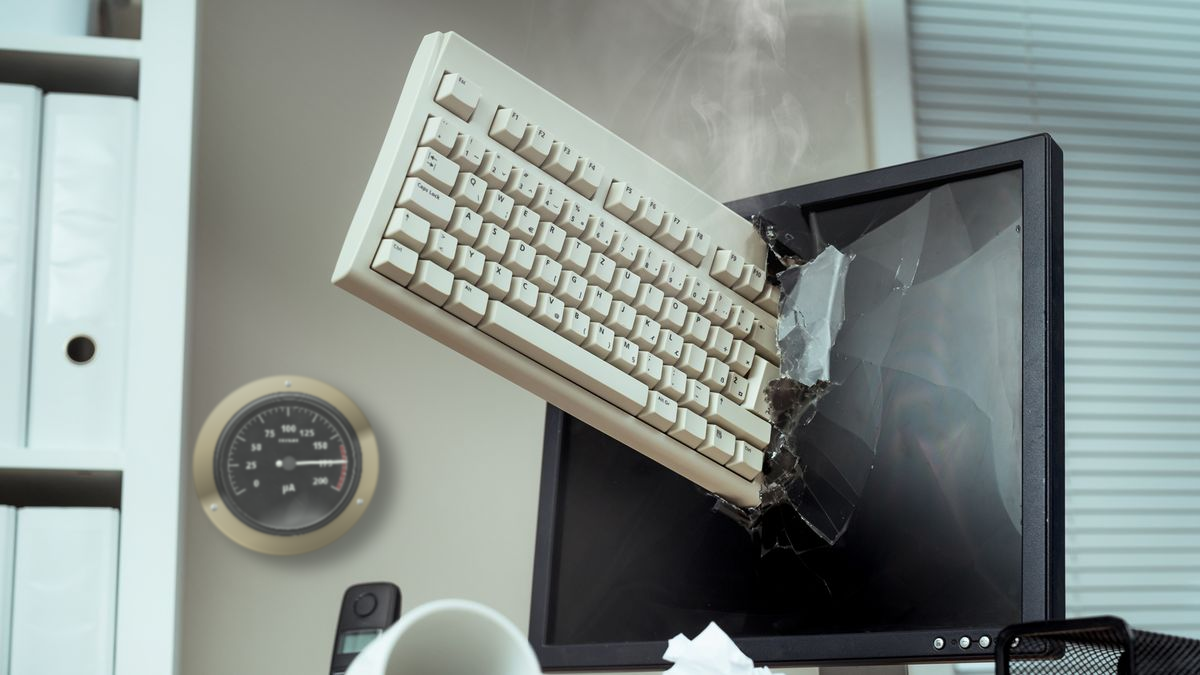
175; µA
